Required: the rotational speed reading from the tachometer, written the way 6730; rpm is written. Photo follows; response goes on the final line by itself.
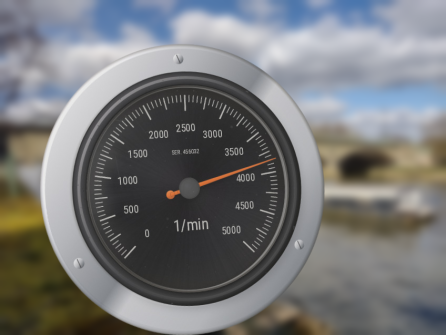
3850; rpm
